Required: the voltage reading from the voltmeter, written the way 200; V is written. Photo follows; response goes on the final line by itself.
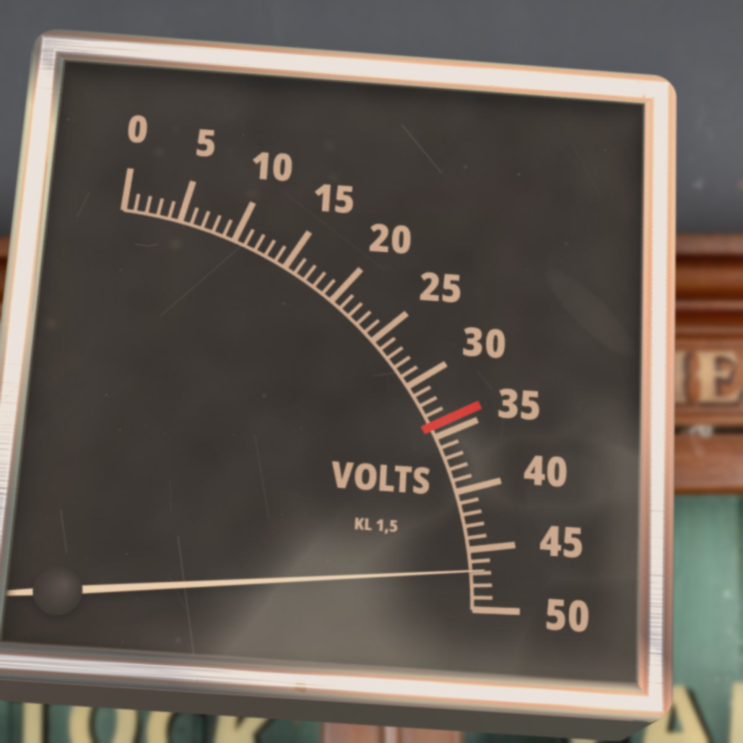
47; V
